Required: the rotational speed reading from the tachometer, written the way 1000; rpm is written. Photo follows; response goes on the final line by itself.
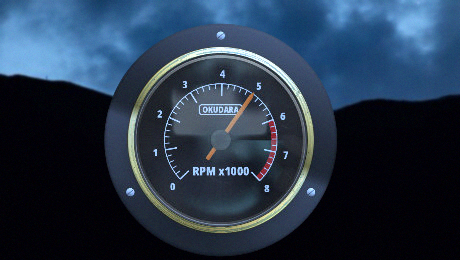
5000; rpm
